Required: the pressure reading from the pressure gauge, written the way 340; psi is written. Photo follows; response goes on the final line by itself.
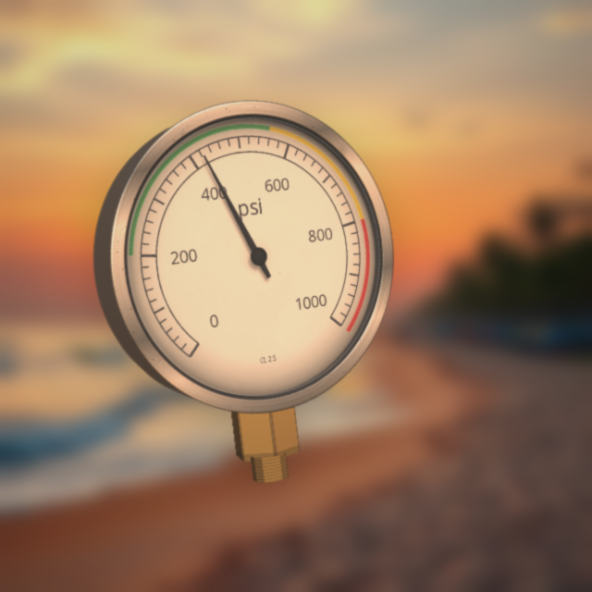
420; psi
